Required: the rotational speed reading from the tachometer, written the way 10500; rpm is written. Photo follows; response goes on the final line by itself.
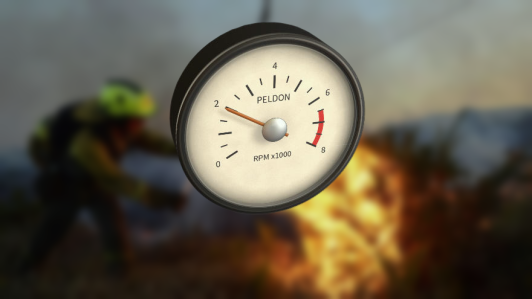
2000; rpm
